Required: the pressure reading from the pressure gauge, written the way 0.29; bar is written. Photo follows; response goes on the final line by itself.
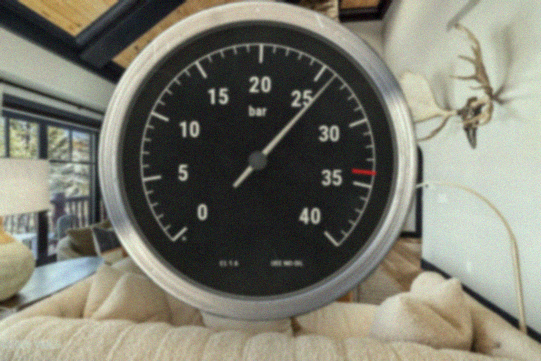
26; bar
